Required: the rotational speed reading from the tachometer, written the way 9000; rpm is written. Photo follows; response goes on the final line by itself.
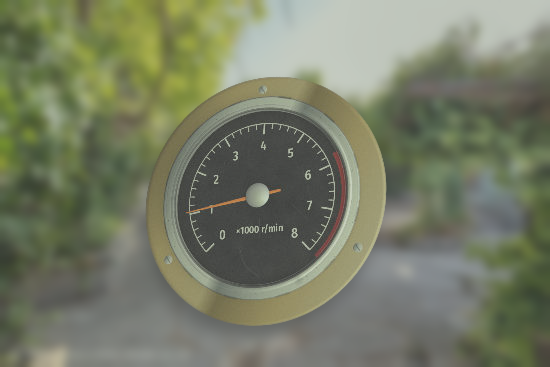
1000; rpm
